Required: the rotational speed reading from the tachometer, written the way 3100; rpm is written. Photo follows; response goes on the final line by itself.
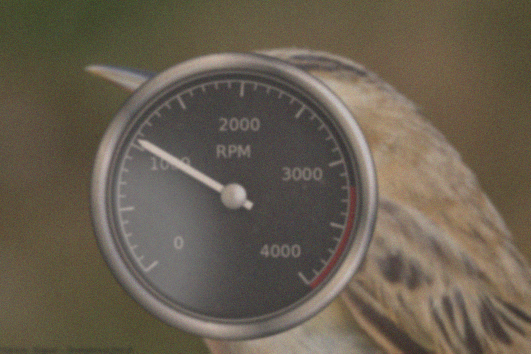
1050; rpm
